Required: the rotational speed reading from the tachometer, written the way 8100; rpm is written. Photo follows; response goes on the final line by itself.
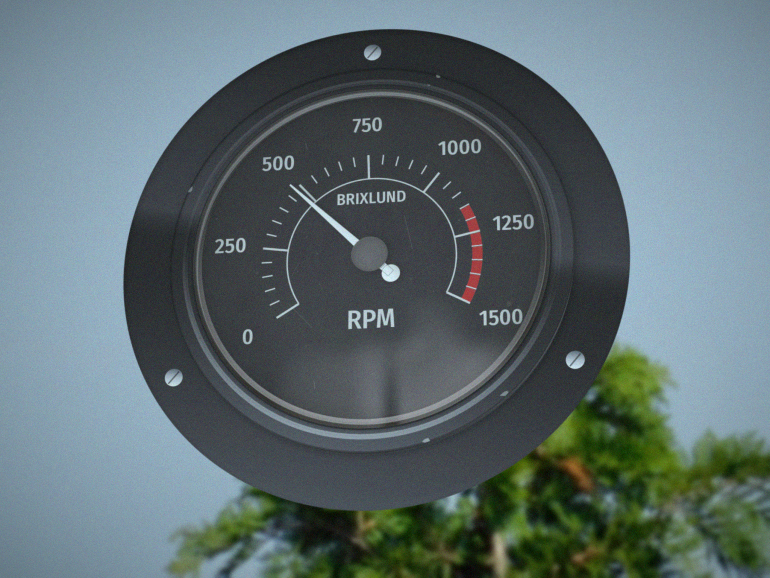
475; rpm
